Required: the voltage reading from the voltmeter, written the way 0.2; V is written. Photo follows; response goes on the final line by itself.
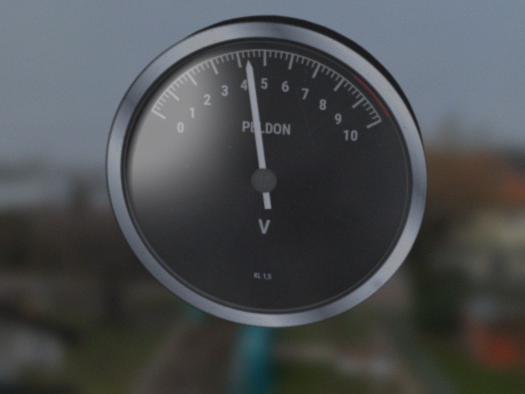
4.4; V
